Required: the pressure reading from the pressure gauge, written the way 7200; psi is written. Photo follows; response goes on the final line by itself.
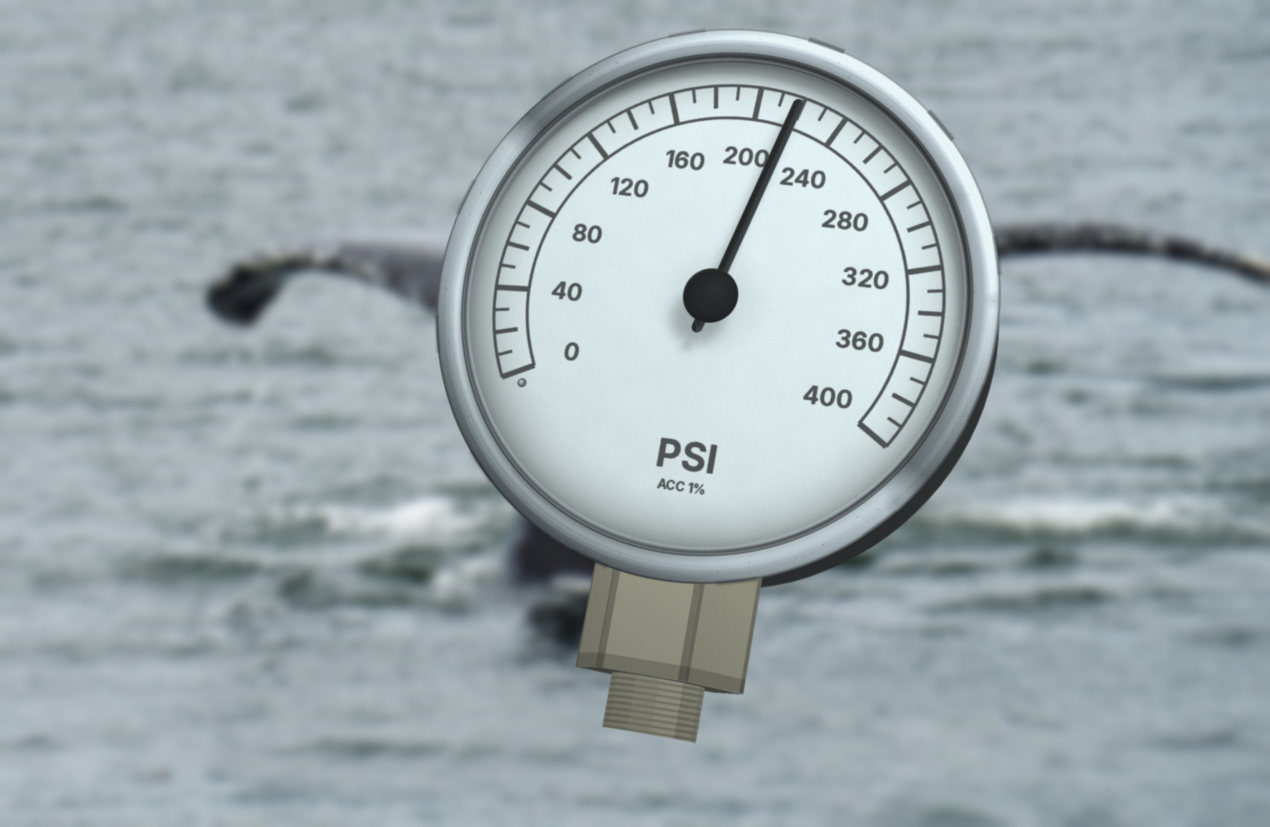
220; psi
